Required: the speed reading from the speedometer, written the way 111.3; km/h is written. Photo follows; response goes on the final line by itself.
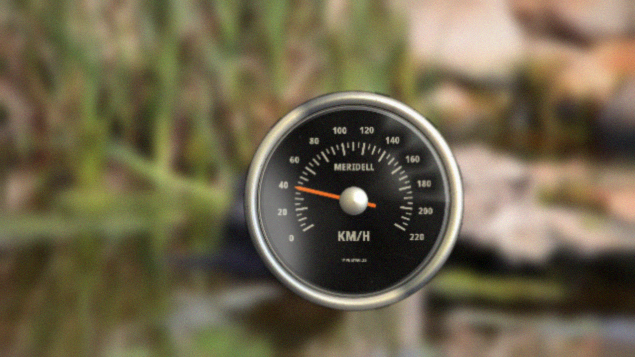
40; km/h
